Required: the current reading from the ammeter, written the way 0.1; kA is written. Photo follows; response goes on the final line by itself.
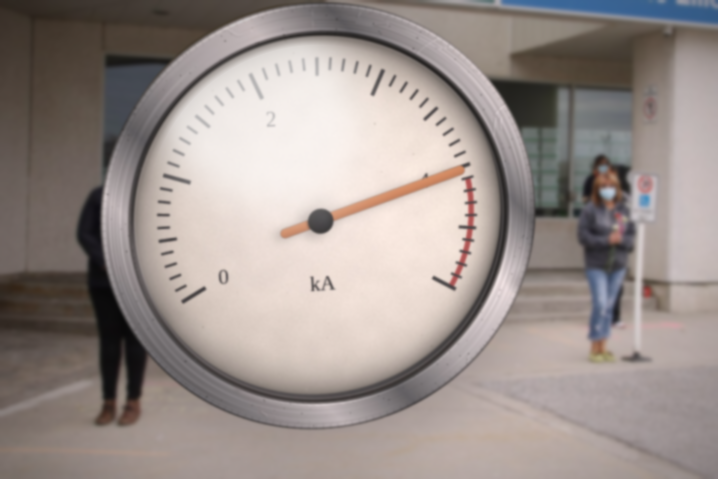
4; kA
